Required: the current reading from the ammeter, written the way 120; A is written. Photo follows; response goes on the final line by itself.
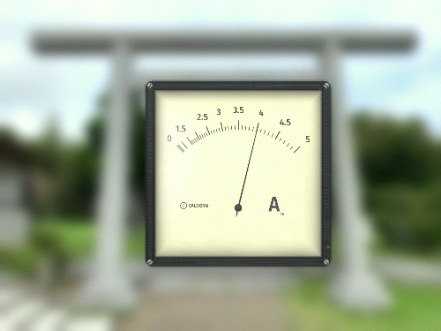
4; A
